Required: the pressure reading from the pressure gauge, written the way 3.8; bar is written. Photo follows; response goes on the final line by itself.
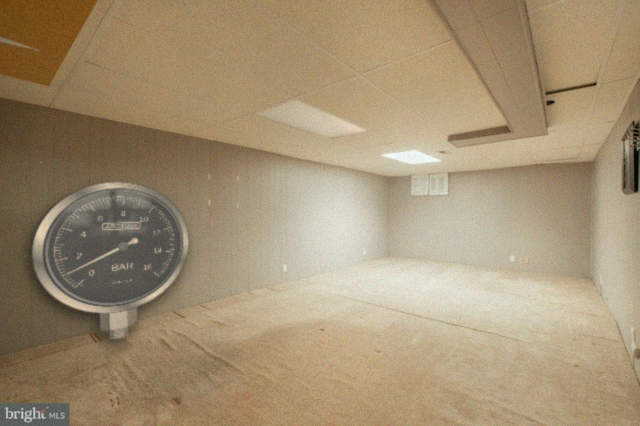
1; bar
